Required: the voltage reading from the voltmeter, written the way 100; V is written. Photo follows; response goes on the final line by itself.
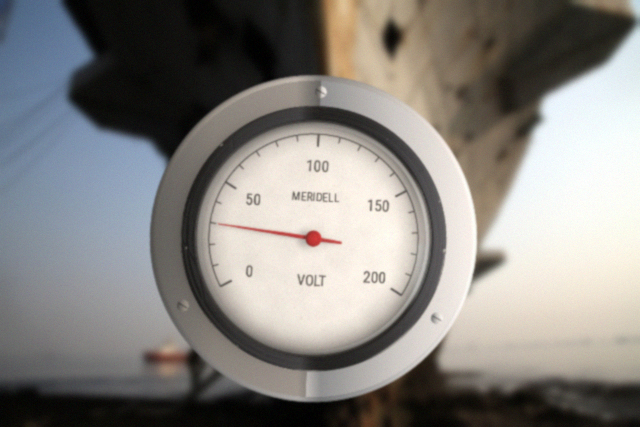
30; V
